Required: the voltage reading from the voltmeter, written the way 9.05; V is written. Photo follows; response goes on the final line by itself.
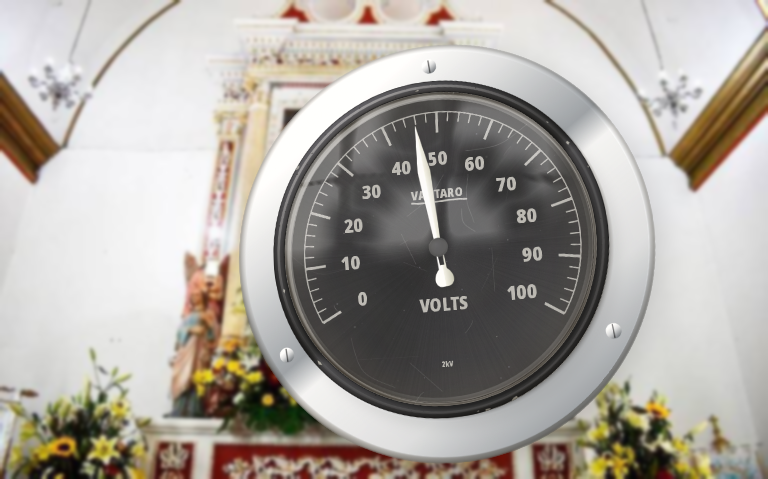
46; V
